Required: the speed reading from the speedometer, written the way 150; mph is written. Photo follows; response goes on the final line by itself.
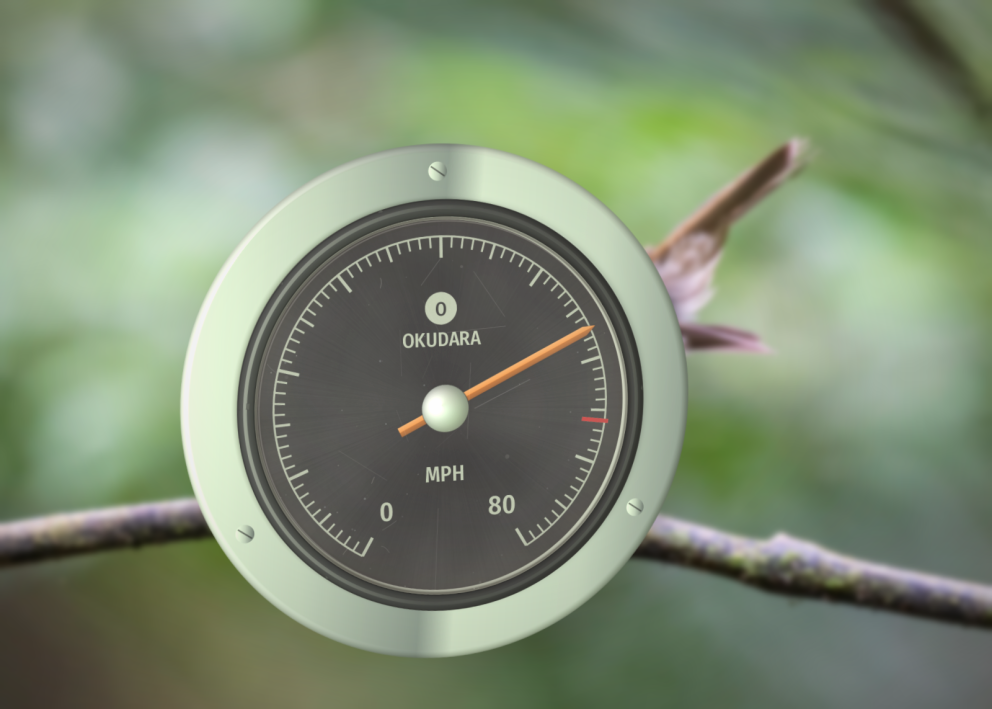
57; mph
